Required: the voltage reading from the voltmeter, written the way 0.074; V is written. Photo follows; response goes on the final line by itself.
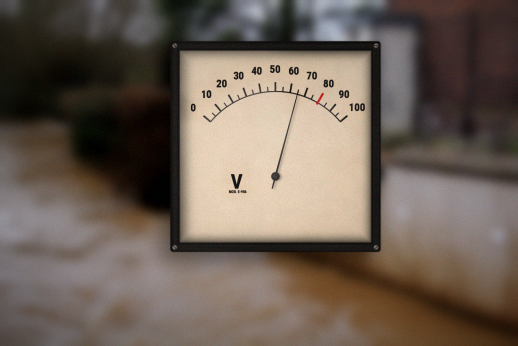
65; V
